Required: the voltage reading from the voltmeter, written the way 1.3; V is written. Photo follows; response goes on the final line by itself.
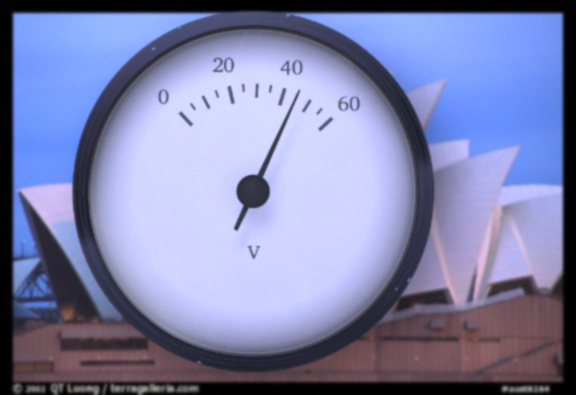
45; V
